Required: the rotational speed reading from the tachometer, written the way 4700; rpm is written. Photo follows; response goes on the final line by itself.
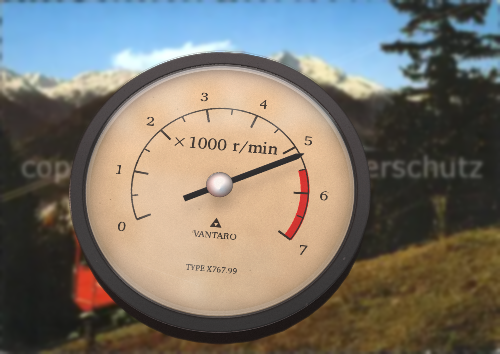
5250; rpm
